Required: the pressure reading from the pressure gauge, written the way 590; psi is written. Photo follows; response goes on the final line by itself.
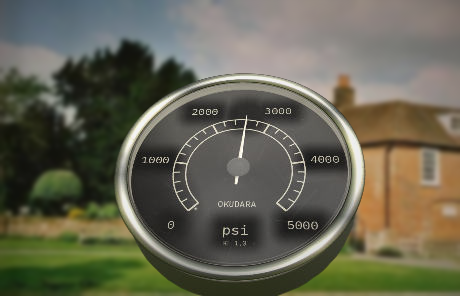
2600; psi
